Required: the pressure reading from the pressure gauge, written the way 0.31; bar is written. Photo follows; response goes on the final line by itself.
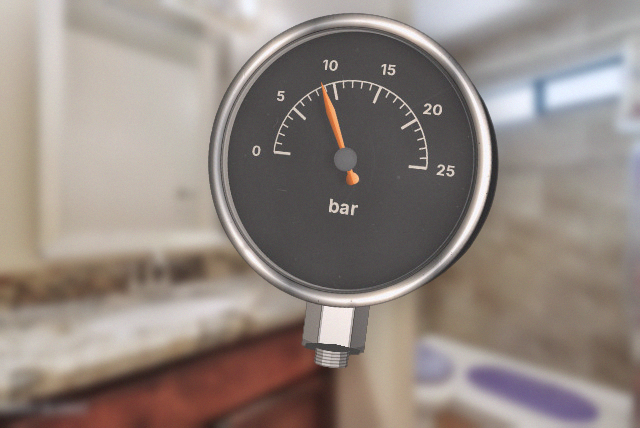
9; bar
